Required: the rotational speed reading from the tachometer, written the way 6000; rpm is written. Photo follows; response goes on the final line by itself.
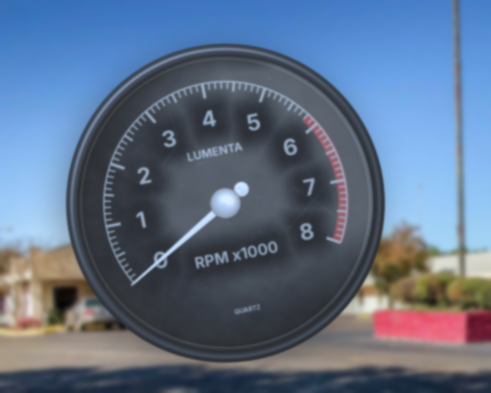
0; rpm
